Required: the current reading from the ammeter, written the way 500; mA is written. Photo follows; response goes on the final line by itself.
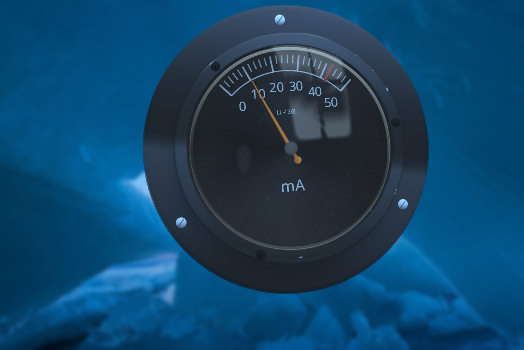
10; mA
